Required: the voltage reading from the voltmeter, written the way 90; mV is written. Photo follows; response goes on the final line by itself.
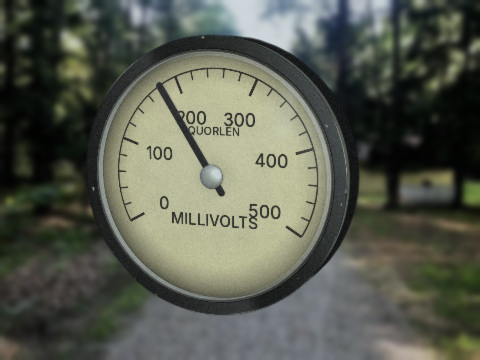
180; mV
